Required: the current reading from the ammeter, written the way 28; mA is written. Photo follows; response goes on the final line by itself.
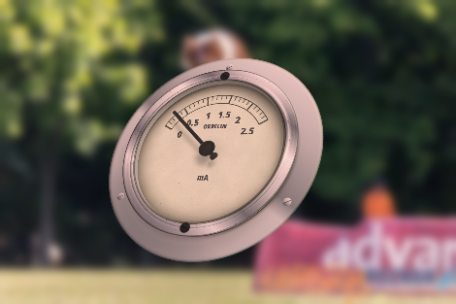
0.3; mA
